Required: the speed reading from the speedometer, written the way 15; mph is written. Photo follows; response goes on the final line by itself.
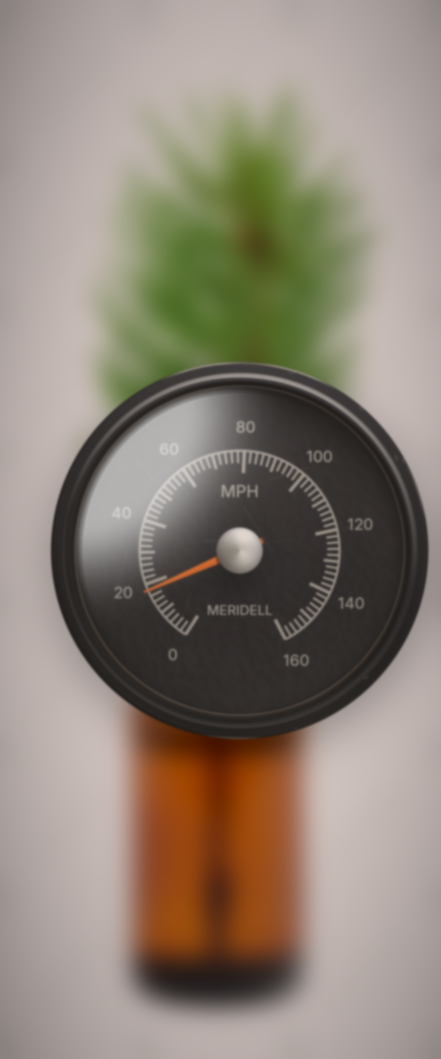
18; mph
